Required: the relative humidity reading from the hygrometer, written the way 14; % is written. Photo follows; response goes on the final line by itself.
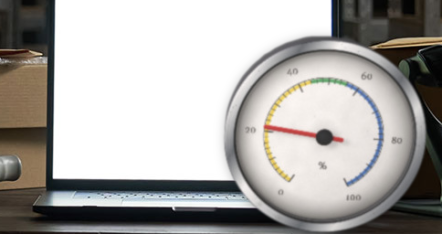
22; %
